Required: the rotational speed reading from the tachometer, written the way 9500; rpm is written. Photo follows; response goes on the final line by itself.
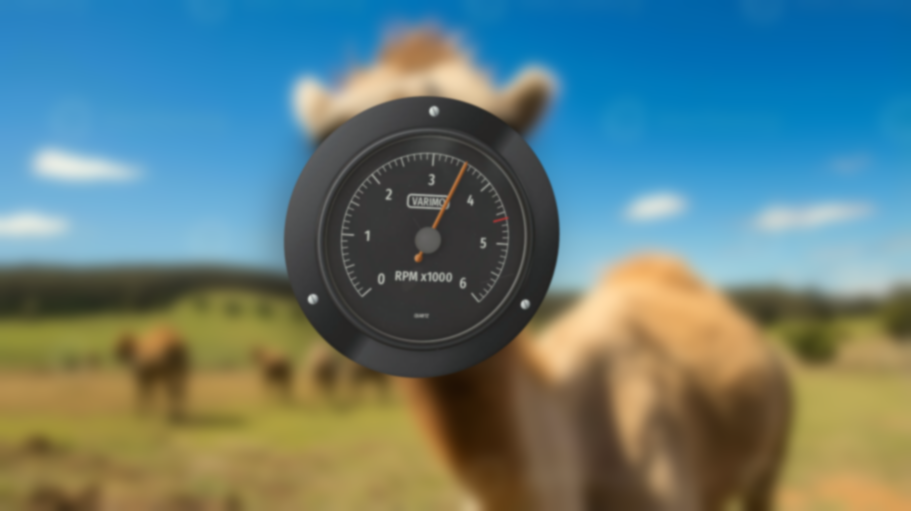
3500; rpm
